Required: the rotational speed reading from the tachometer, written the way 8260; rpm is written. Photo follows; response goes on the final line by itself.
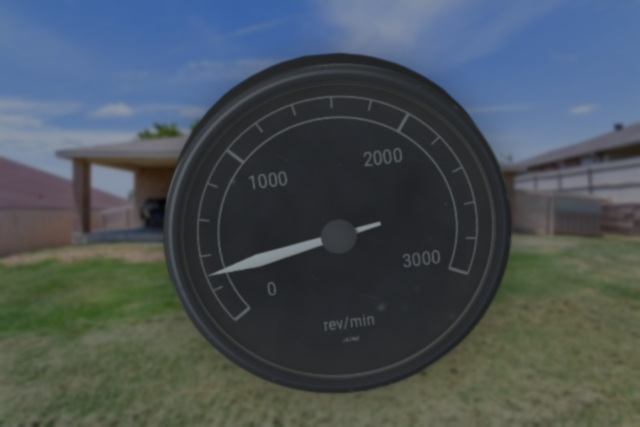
300; rpm
